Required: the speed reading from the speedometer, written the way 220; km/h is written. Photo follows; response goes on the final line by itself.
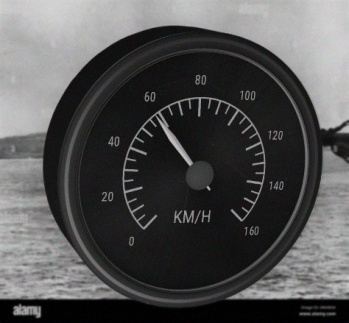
57.5; km/h
